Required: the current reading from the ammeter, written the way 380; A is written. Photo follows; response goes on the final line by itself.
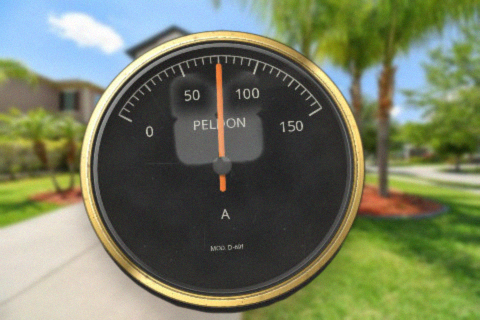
75; A
